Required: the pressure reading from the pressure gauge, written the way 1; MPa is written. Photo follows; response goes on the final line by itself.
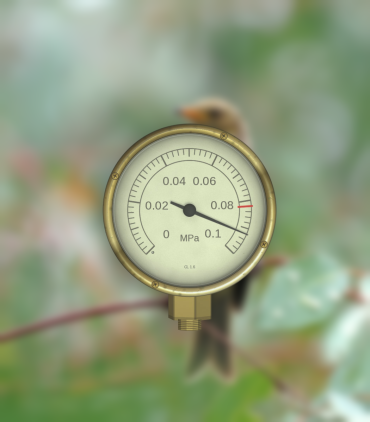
0.092; MPa
